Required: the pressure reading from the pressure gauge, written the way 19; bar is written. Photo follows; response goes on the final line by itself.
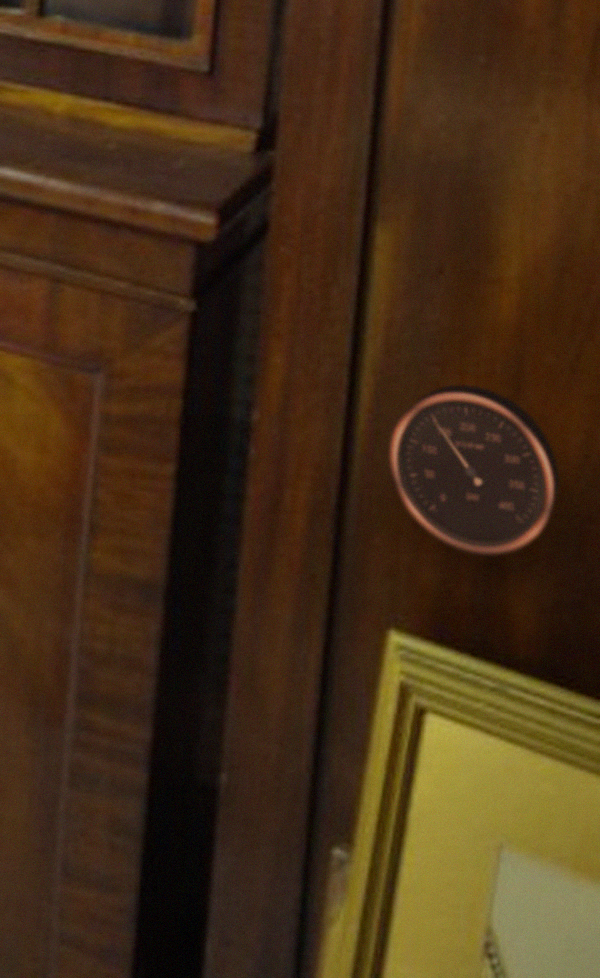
150; bar
